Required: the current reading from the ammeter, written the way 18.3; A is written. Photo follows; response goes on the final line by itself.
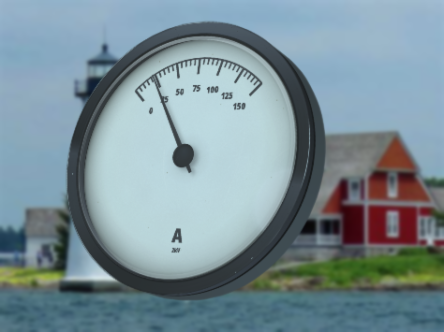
25; A
